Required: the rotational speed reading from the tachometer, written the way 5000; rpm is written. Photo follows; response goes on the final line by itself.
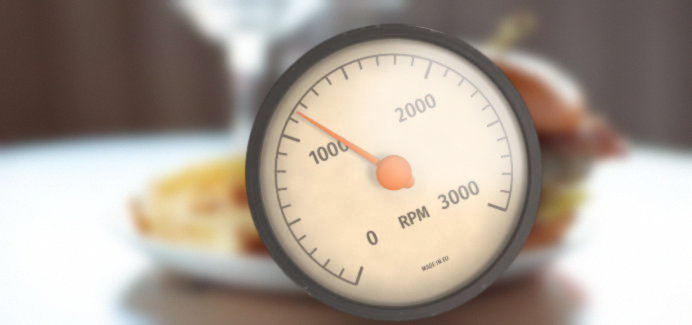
1150; rpm
